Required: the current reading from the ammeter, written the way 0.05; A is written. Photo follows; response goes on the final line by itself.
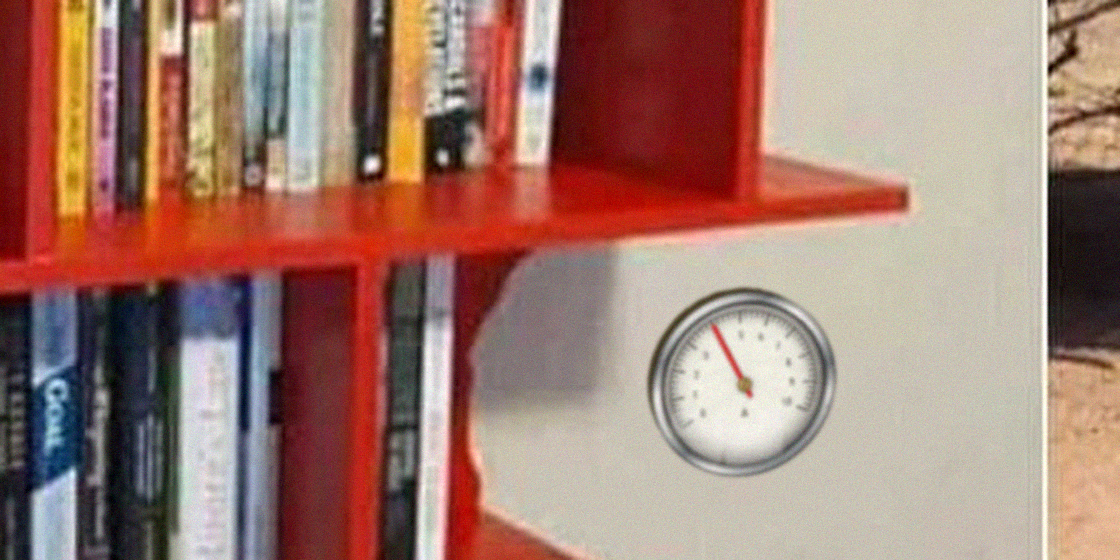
4; A
